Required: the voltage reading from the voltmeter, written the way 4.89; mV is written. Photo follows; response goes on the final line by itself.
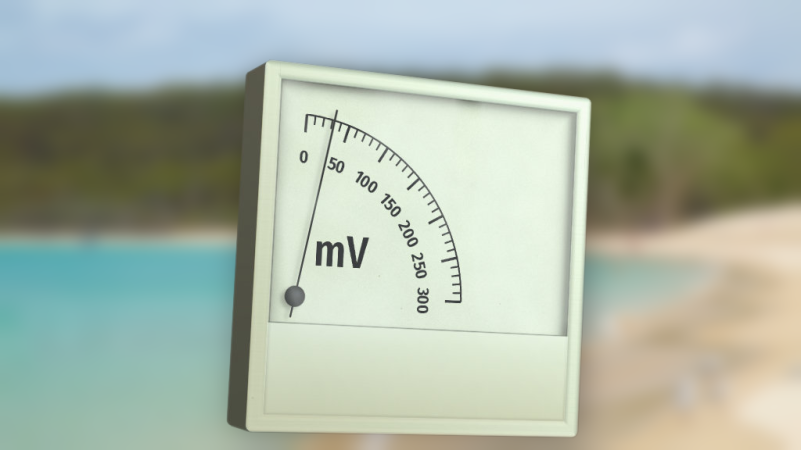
30; mV
